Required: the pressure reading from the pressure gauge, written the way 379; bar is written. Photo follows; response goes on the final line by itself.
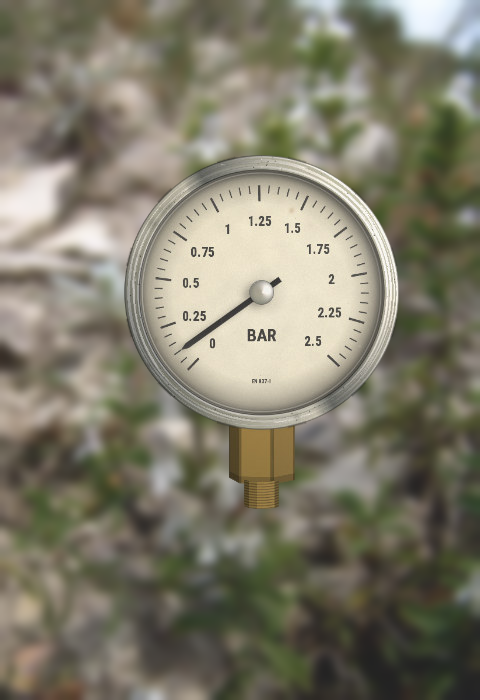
0.1; bar
